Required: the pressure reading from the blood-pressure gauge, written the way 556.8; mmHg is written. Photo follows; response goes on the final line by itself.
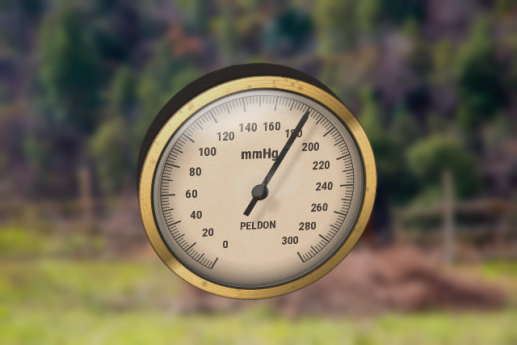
180; mmHg
